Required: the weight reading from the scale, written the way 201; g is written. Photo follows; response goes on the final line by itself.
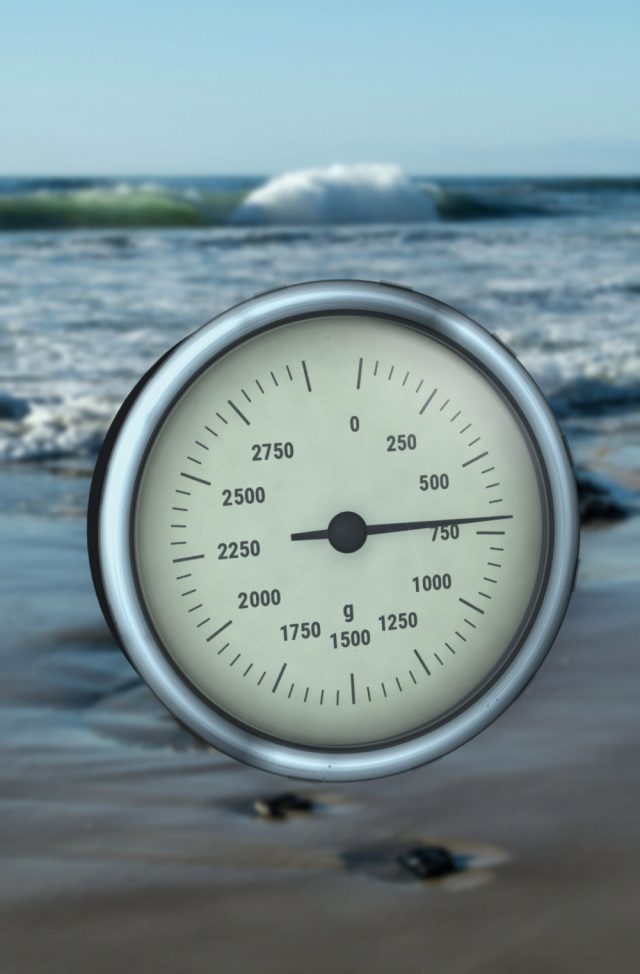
700; g
